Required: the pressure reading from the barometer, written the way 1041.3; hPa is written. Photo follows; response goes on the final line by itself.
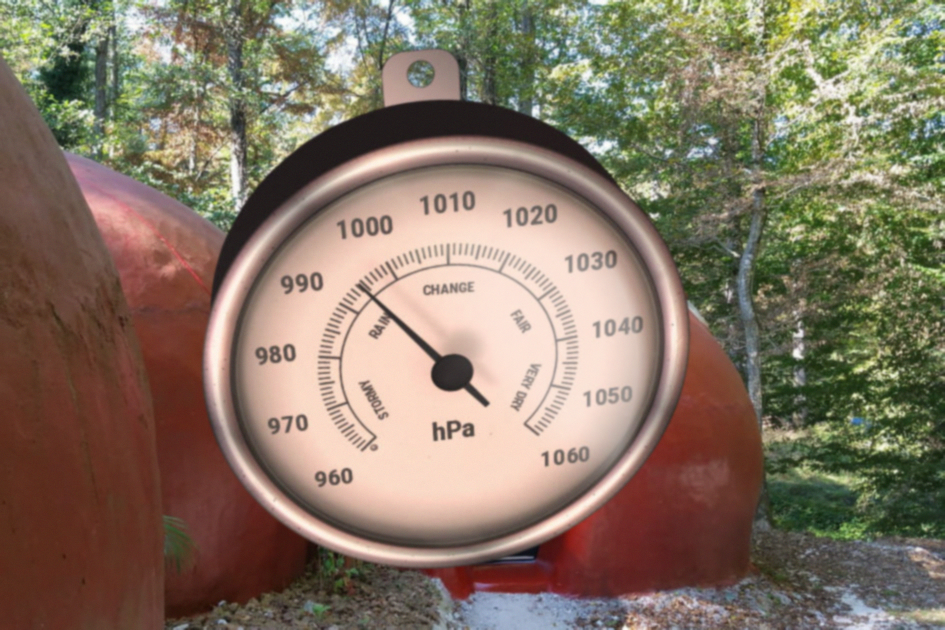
995; hPa
